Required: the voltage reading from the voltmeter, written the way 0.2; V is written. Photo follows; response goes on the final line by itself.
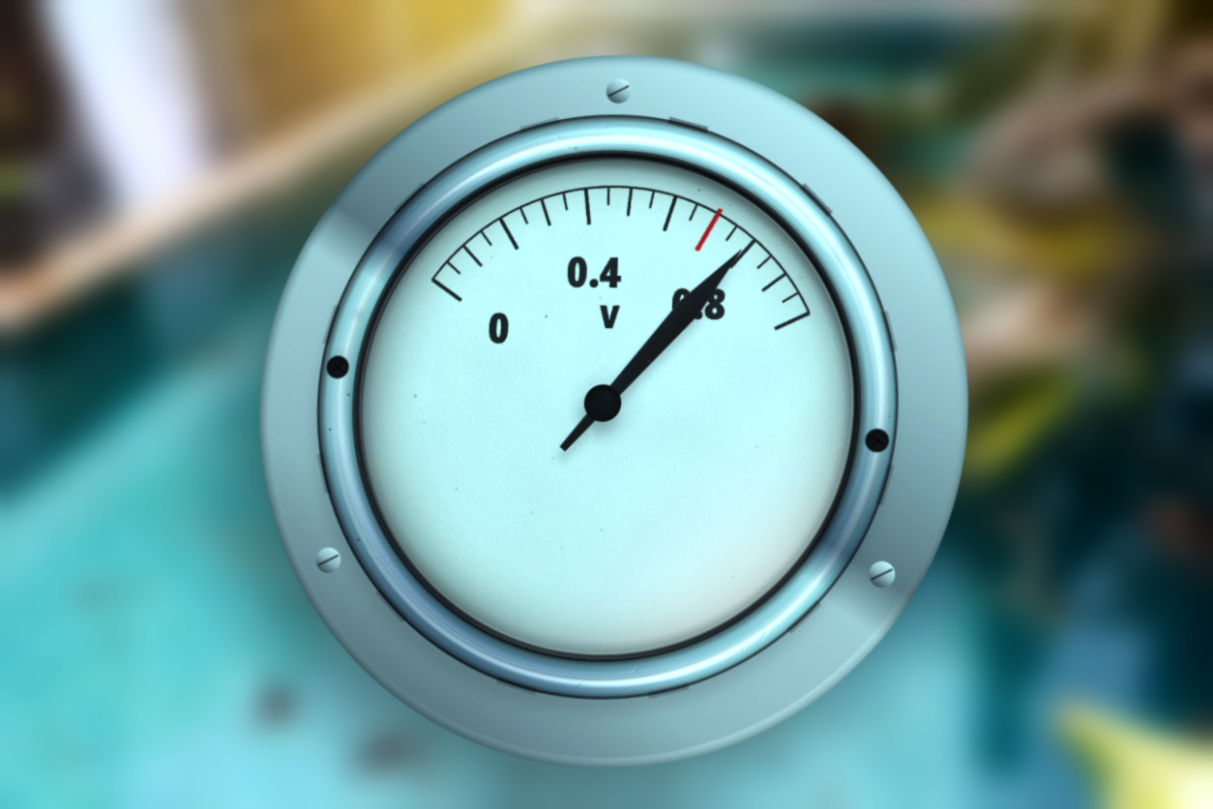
0.8; V
